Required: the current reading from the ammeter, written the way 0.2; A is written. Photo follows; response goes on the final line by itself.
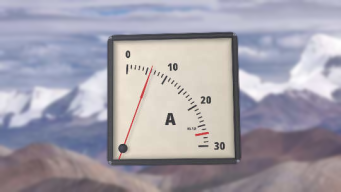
6; A
